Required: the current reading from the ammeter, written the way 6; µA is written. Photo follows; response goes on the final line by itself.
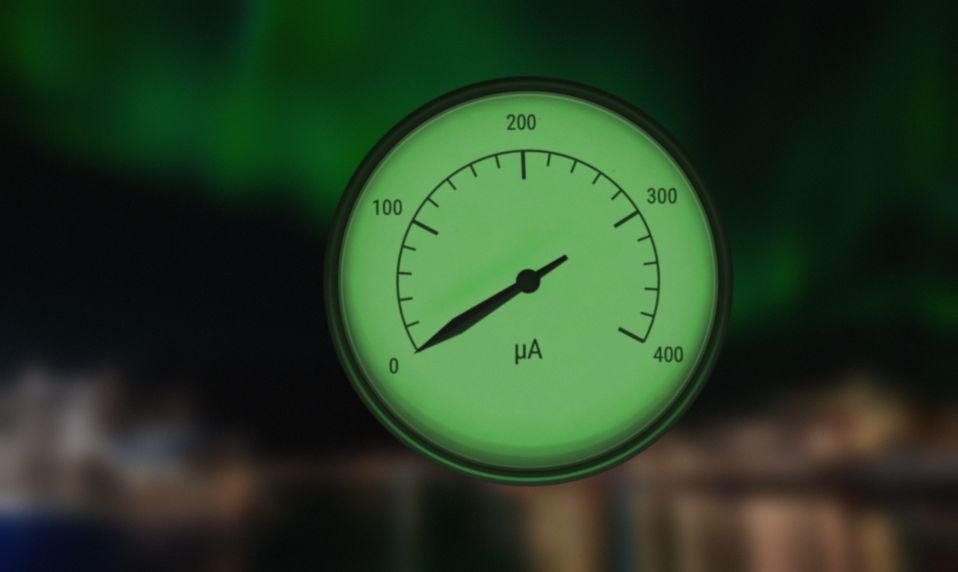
0; µA
